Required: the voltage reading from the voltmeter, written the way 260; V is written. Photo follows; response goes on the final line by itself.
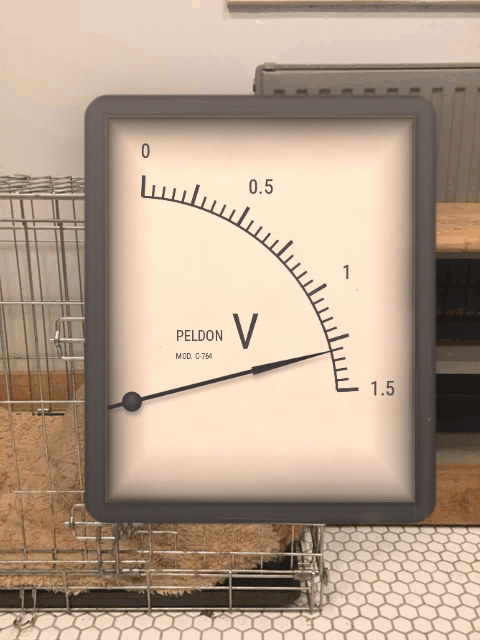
1.3; V
